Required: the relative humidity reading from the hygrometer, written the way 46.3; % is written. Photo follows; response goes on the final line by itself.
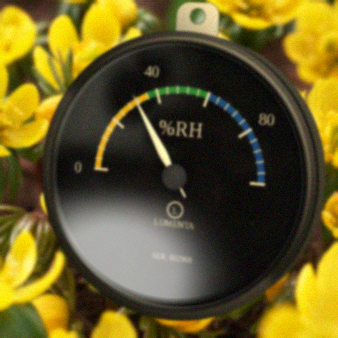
32; %
